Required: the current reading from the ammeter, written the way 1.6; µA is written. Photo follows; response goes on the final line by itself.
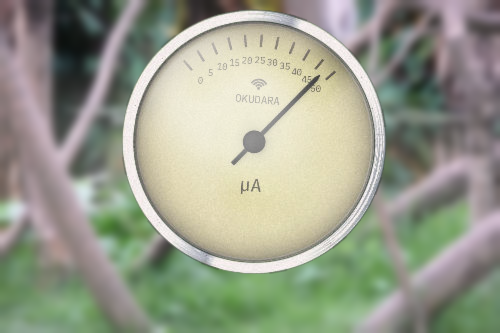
47.5; µA
